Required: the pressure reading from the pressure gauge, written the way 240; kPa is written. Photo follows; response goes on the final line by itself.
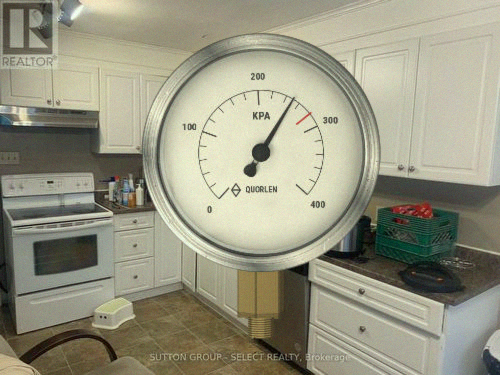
250; kPa
